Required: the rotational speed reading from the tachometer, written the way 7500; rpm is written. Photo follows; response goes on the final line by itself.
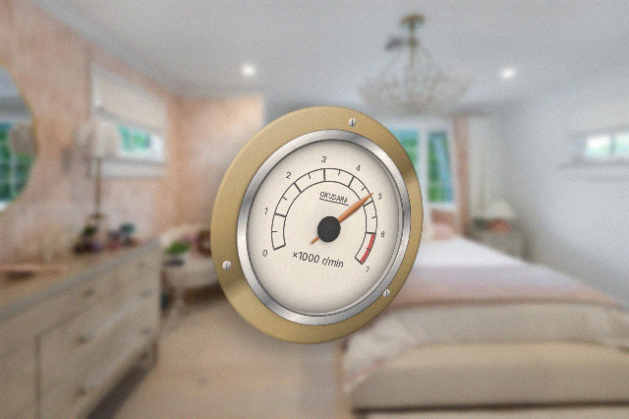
4750; rpm
